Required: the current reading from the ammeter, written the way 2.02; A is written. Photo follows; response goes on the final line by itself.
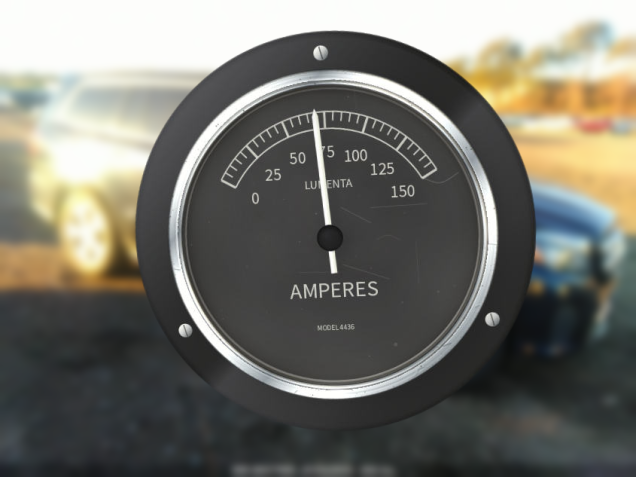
70; A
